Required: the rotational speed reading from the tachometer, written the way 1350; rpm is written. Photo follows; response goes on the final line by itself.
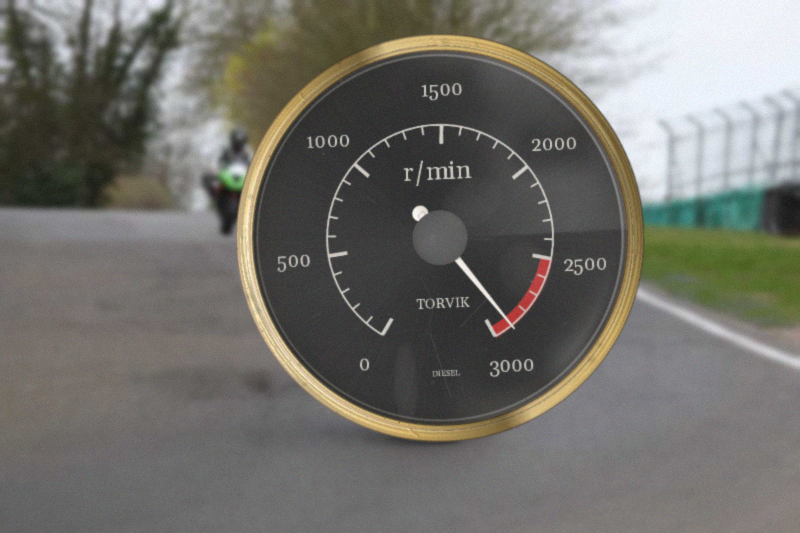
2900; rpm
